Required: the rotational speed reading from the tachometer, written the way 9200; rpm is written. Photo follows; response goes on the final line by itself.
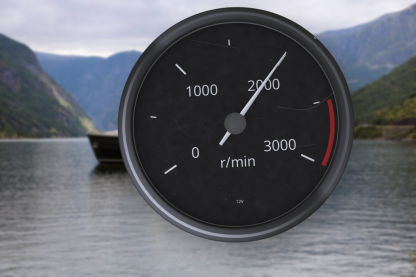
2000; rpm
